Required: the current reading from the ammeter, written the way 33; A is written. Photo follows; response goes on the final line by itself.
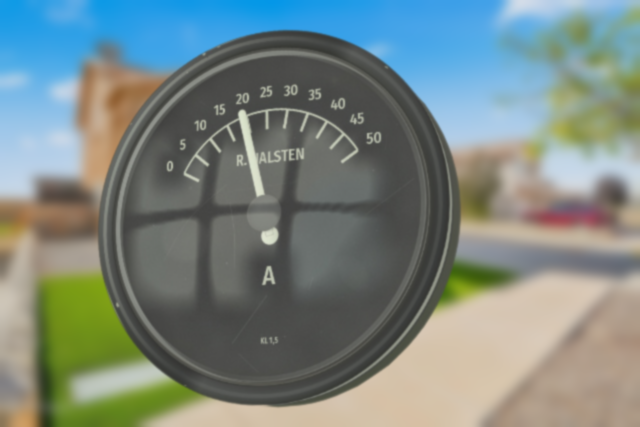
20; A
